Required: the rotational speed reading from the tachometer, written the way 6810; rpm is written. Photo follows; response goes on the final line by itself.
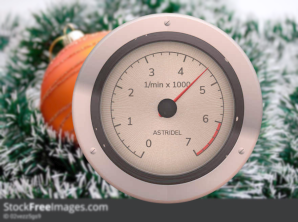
4600; rpm
